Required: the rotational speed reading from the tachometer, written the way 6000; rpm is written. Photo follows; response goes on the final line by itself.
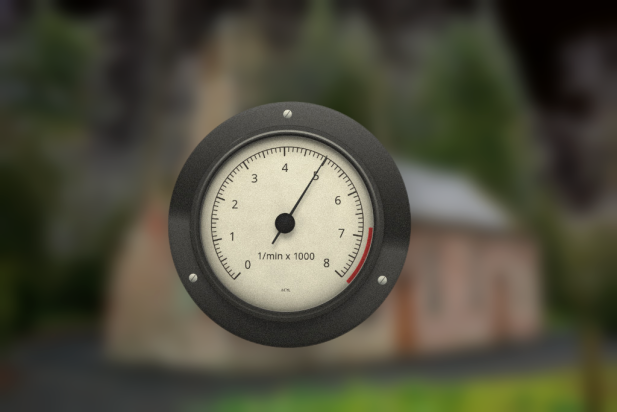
5000; rpm
